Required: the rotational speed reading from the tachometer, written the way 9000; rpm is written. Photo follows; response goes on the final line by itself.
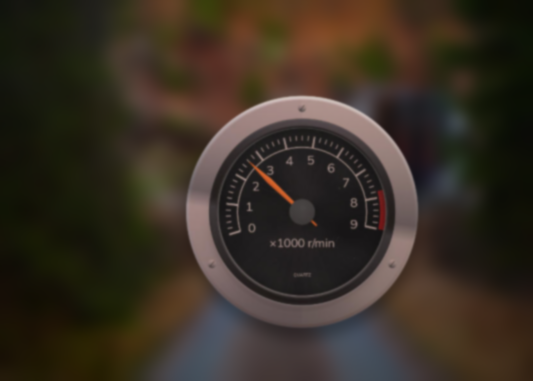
2600; rpm
